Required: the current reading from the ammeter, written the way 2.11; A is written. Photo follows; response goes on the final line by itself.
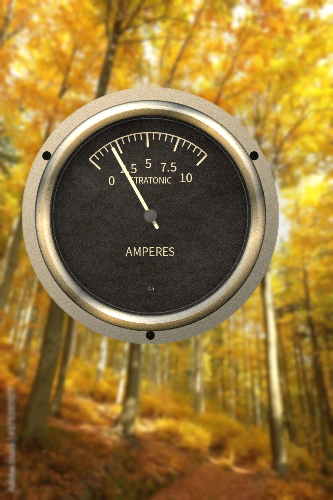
2; A
